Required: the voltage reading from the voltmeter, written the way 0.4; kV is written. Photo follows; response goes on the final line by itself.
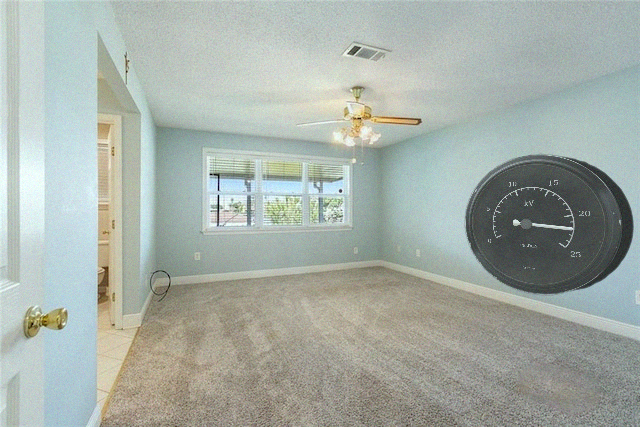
22; kV
